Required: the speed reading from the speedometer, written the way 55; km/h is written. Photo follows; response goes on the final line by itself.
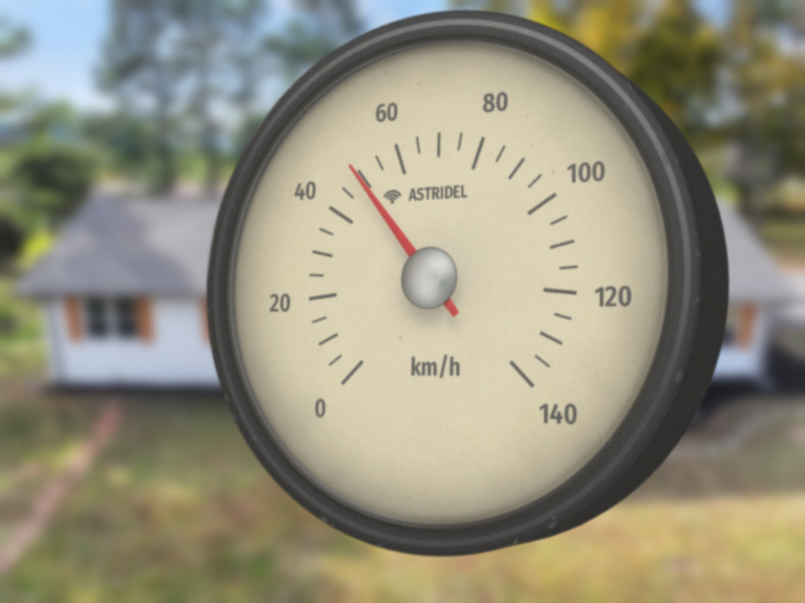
50; km/h
